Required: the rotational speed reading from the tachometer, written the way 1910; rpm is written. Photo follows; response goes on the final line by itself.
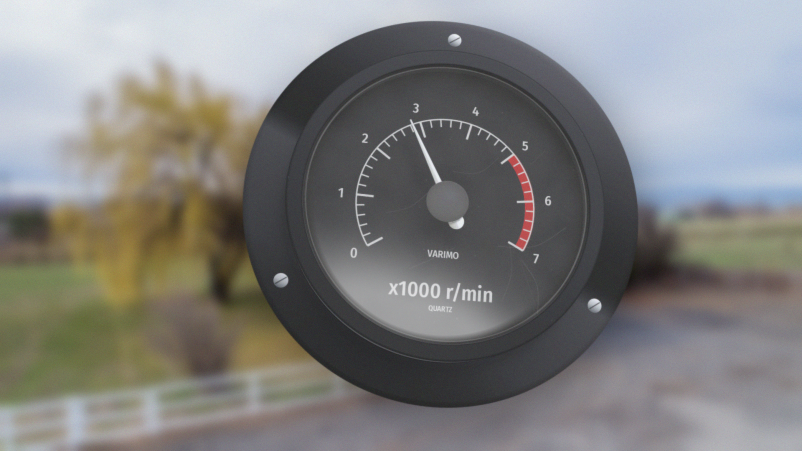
2800; rpm
